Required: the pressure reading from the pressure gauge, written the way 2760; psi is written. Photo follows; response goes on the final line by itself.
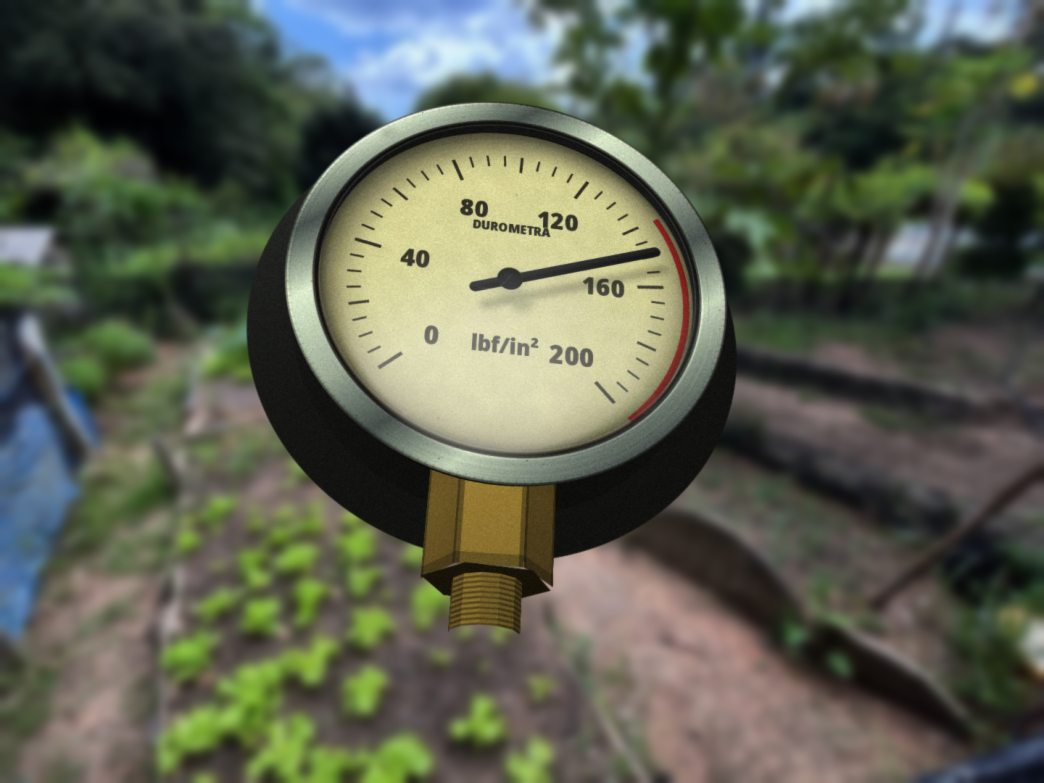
150; psi
